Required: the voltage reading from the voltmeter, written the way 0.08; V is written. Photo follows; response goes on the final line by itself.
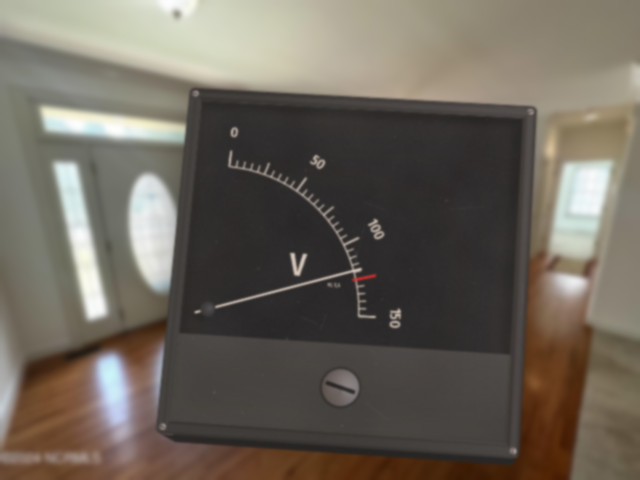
120; V
